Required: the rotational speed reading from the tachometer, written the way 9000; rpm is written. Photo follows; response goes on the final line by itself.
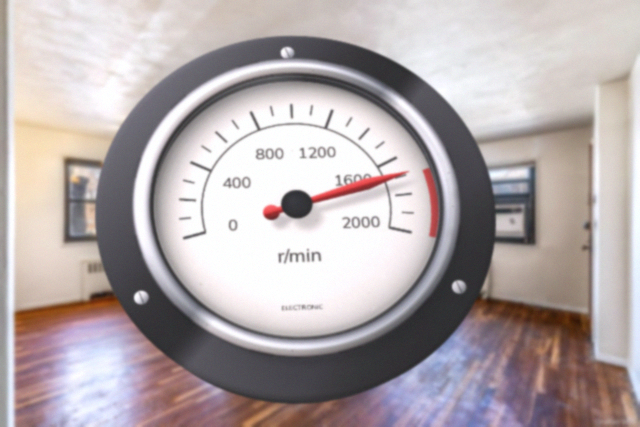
1700; rpm
